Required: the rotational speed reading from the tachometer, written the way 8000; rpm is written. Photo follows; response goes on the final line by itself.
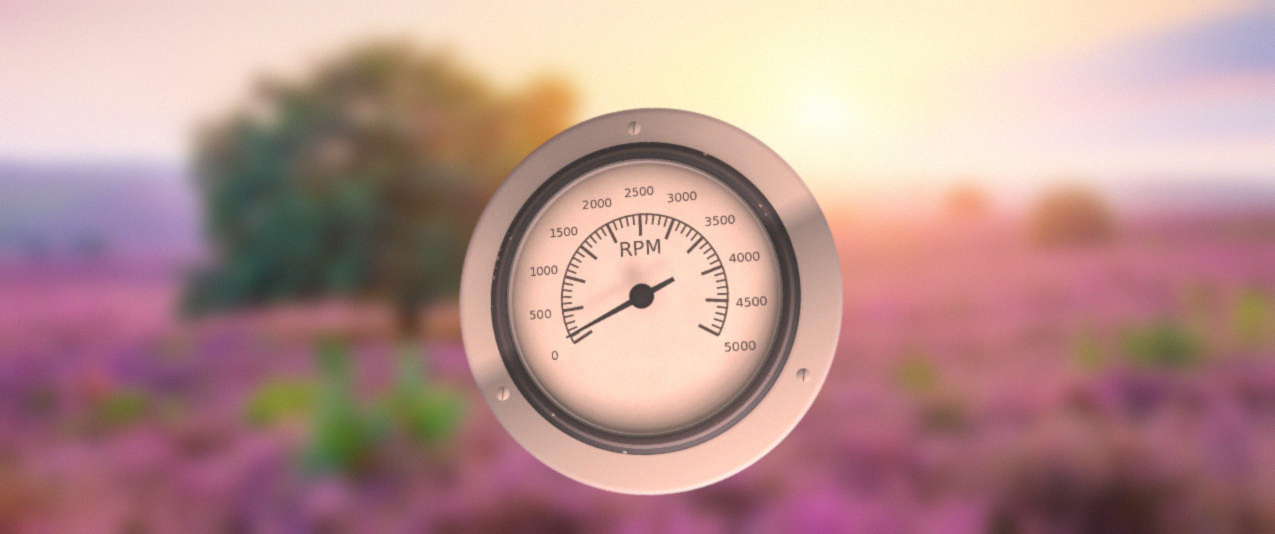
100; rpm
